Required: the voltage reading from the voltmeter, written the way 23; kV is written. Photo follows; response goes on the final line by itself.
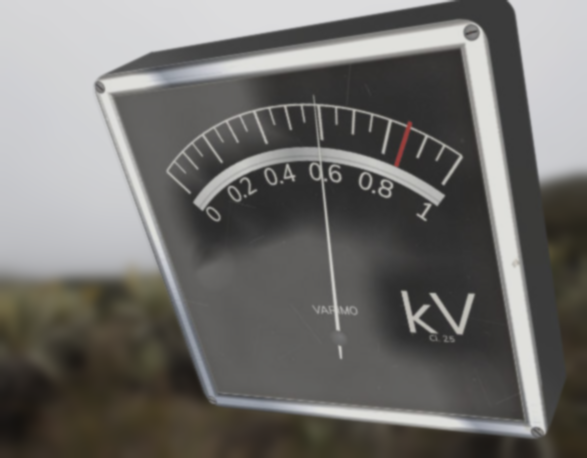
0.6; kV
